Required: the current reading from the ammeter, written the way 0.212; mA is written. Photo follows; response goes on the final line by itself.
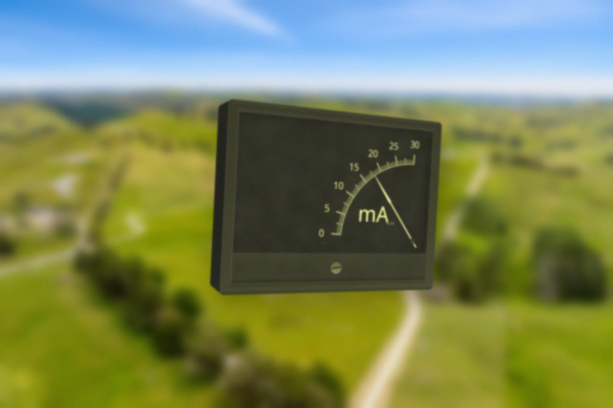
17.5; mA
